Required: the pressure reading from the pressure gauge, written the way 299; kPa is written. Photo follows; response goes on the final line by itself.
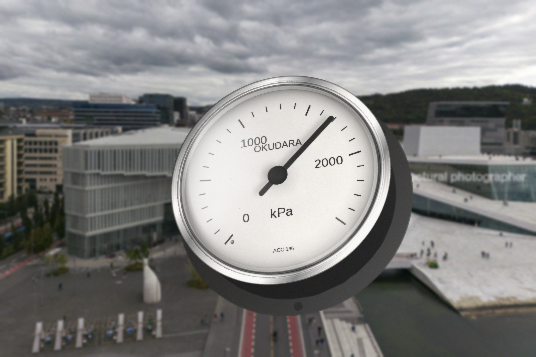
1700; kPa
